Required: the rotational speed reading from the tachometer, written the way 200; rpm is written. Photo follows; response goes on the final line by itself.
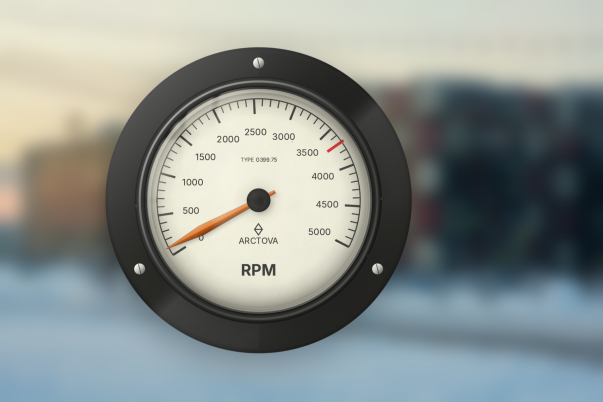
100; rpm
